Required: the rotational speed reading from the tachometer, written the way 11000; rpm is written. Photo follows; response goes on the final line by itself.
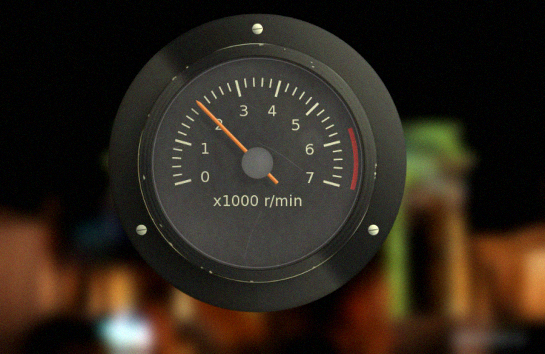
2000; rpm
